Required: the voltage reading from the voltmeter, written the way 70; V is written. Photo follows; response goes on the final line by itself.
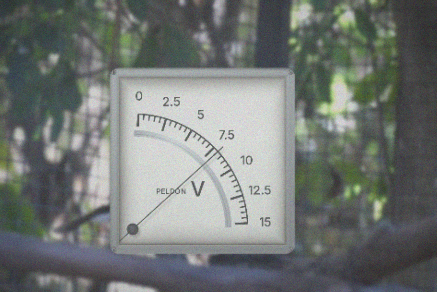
8; V
